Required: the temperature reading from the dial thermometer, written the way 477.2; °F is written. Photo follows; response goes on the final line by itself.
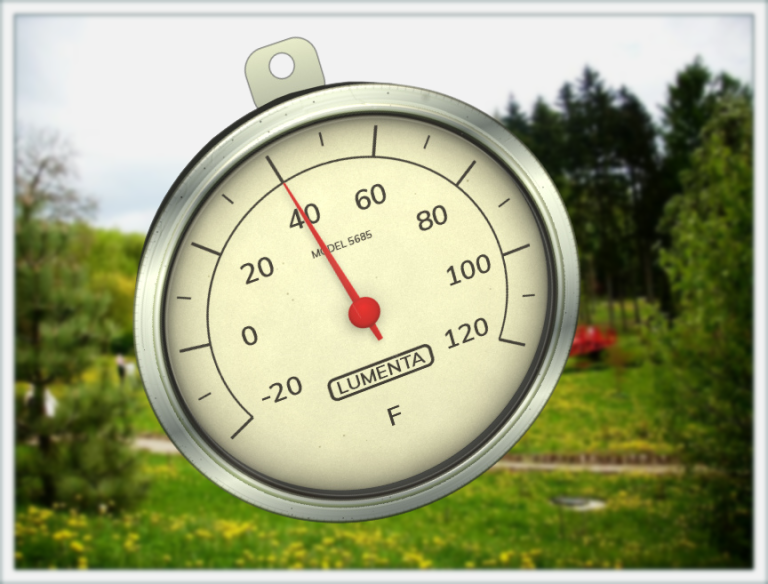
40; °F
